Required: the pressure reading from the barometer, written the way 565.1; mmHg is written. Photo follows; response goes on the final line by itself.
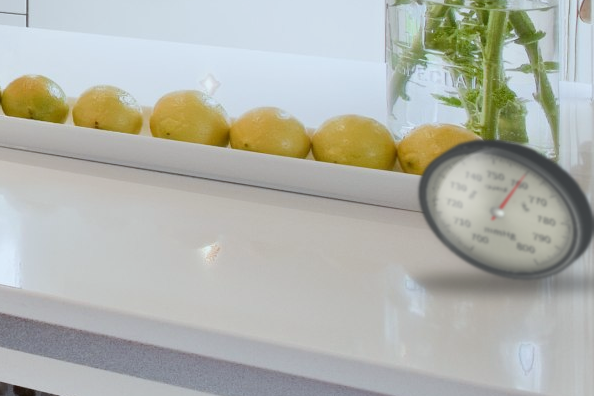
760; mmHg
